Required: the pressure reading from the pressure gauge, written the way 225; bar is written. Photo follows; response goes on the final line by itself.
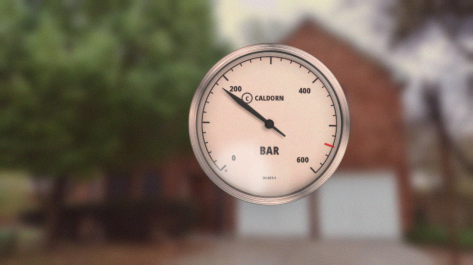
180; bar
